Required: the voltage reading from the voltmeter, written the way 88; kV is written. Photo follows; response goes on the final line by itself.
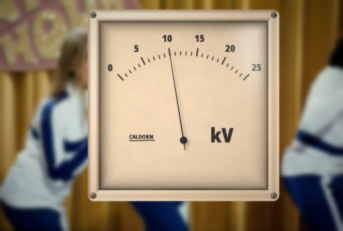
10; kV
